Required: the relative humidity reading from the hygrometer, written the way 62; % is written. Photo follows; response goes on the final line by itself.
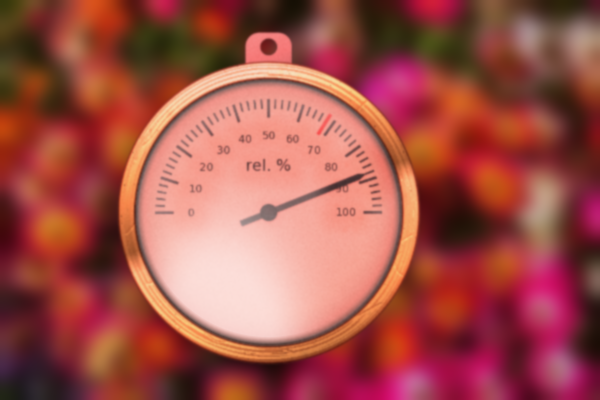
88; %
